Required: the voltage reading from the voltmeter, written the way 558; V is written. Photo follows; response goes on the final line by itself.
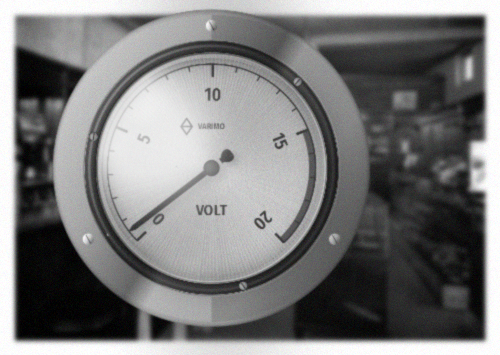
0.5; V
